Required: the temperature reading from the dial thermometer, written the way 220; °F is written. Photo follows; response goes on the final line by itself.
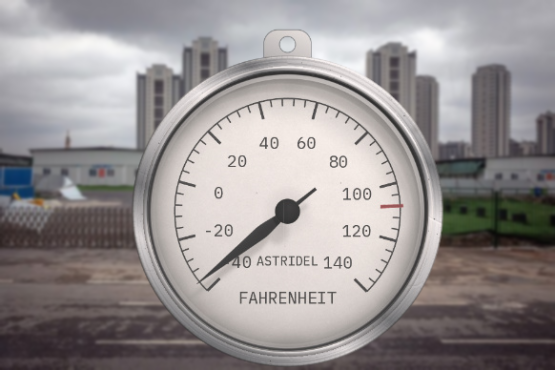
-36; °F
